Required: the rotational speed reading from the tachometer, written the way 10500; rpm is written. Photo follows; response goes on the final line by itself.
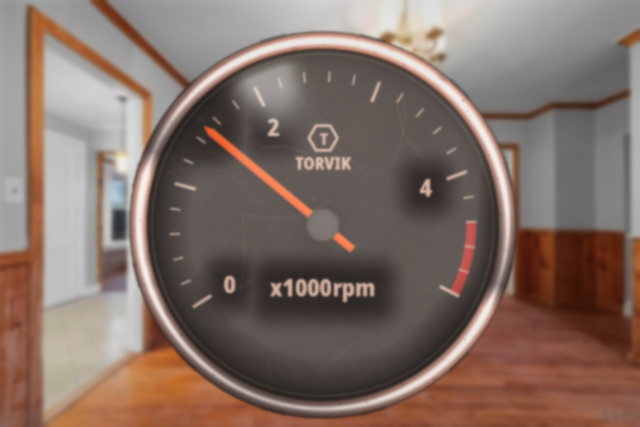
1500; rpm
